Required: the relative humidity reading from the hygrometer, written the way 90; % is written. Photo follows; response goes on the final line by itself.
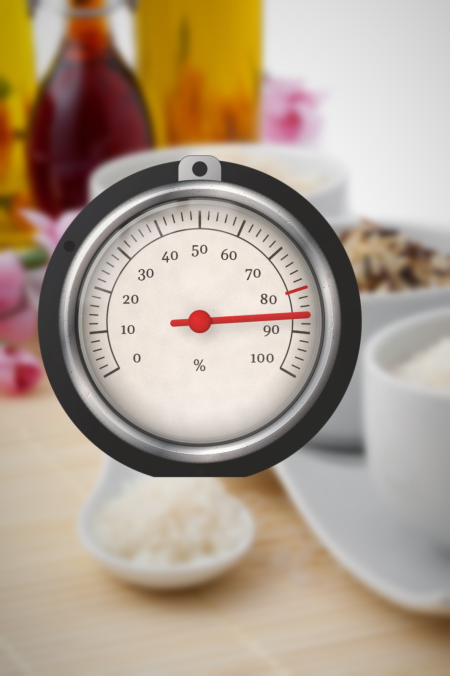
86; %
